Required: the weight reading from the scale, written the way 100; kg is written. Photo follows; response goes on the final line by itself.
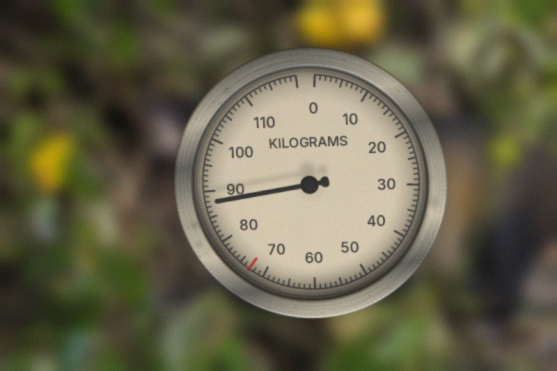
88; kg
